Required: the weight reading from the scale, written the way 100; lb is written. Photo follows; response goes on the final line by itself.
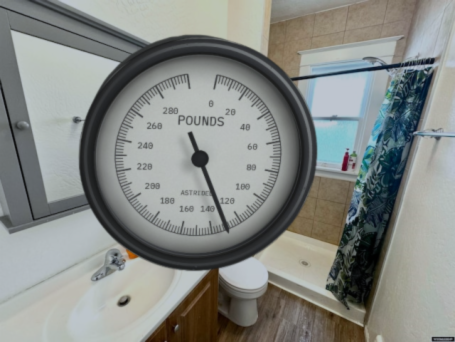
130; lb
